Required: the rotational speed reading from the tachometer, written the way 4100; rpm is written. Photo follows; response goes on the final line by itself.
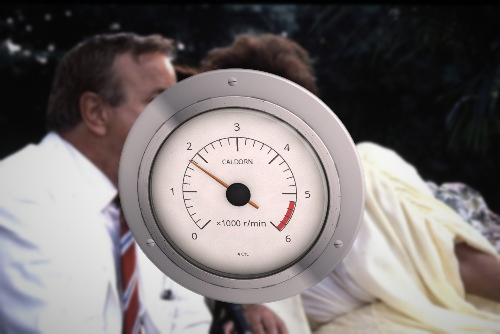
1800; rpm
